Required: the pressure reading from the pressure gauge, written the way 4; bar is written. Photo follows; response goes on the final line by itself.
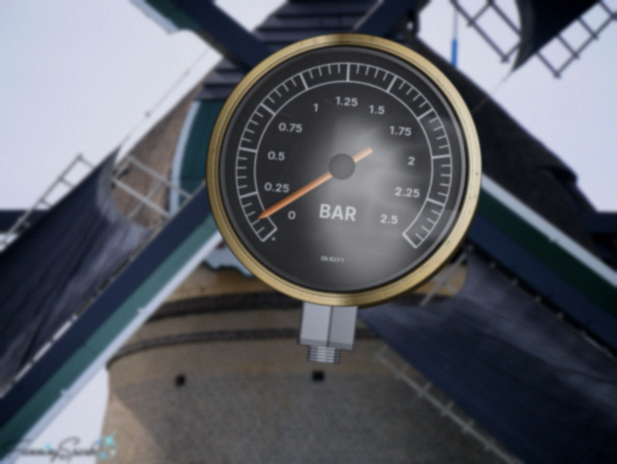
0.1; bar
